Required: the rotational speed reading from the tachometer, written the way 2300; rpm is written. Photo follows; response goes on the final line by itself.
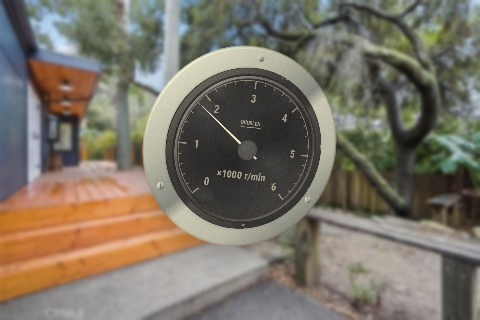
1800; rpm
